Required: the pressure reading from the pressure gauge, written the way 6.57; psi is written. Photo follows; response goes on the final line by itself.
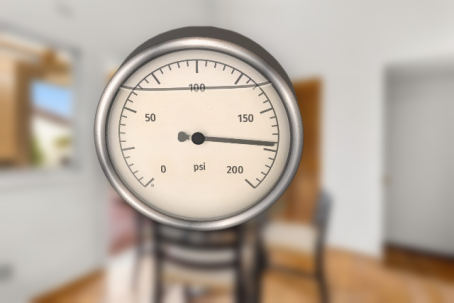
170; psi
